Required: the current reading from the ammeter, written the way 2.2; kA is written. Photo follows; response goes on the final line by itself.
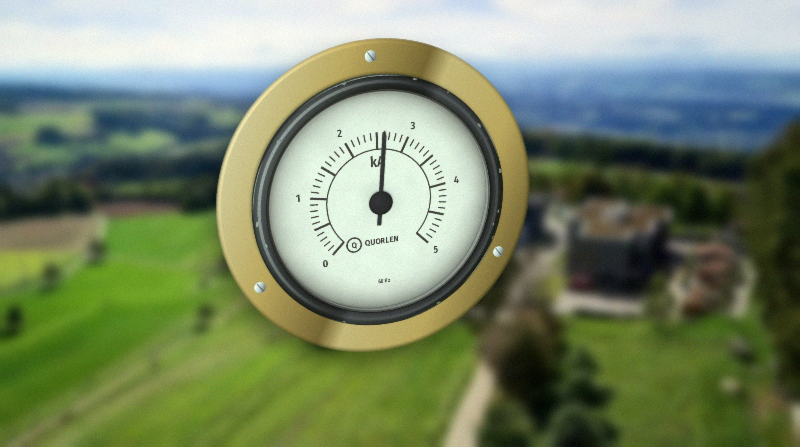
2.6; kA
